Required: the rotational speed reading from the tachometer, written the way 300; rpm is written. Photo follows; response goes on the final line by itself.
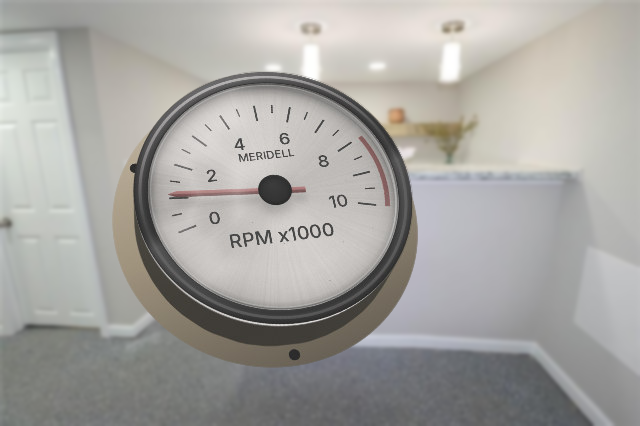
1000; rpm
